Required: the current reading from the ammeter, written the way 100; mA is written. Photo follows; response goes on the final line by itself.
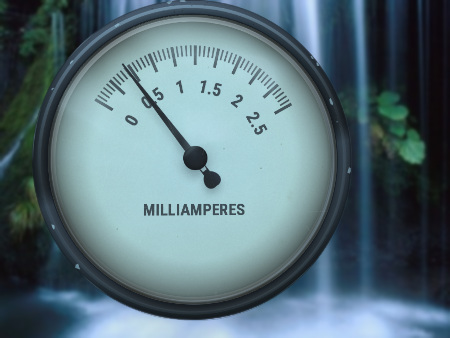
0.45; mA
